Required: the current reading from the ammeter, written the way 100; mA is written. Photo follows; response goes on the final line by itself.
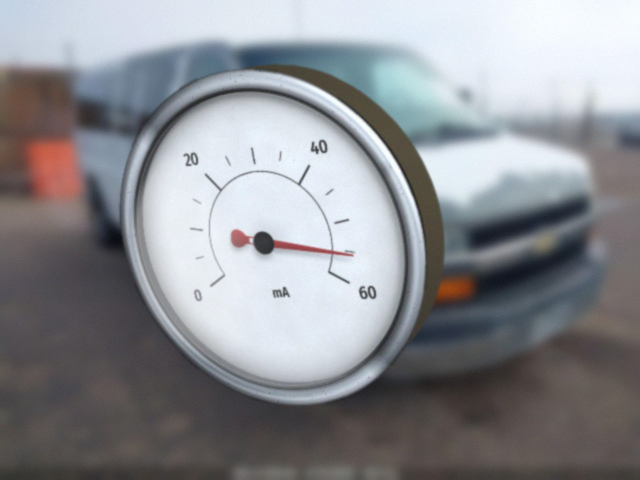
55; mA
